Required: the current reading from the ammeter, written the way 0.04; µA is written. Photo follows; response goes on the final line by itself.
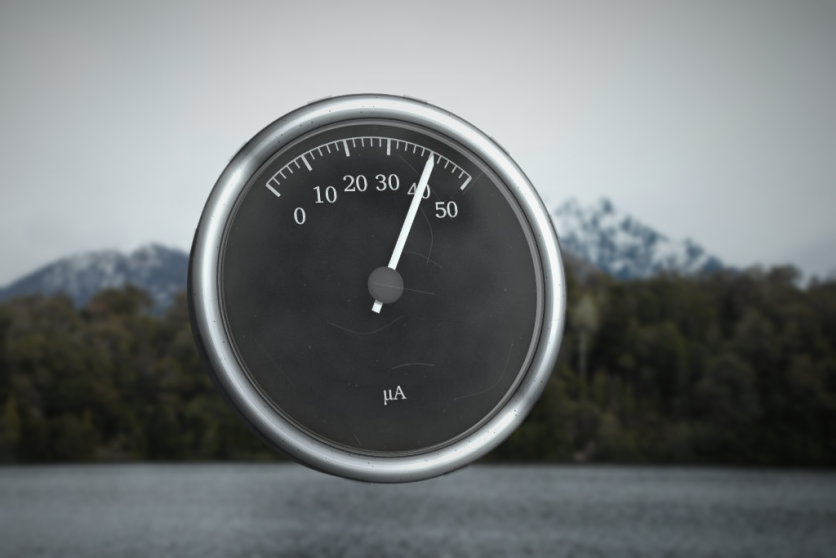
40; µA
